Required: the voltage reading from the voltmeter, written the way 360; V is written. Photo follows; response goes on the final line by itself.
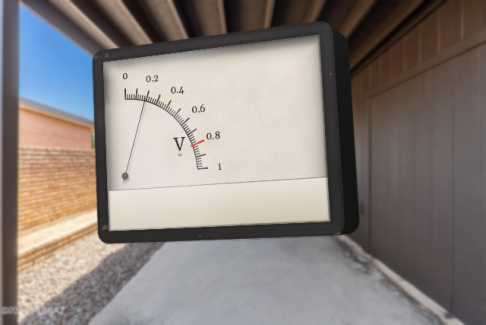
0.2; V
